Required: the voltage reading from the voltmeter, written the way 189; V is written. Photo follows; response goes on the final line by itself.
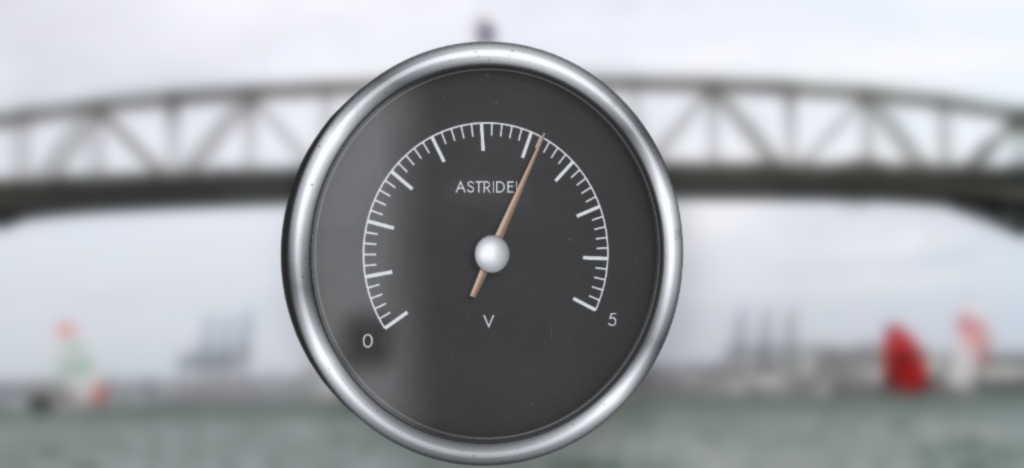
3.1; V
